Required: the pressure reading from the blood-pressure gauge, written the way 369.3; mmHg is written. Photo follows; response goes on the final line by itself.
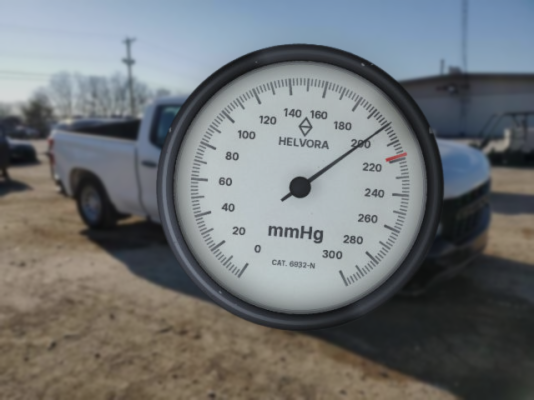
200; mmHg
